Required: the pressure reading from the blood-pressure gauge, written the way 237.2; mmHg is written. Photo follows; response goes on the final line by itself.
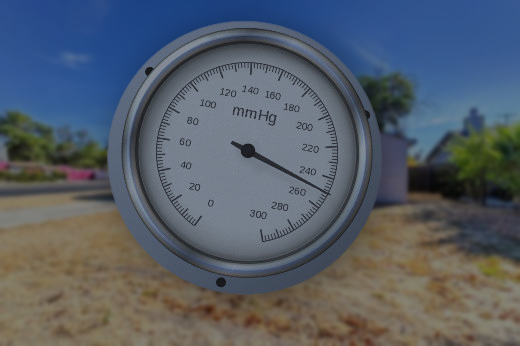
250; mmHg
